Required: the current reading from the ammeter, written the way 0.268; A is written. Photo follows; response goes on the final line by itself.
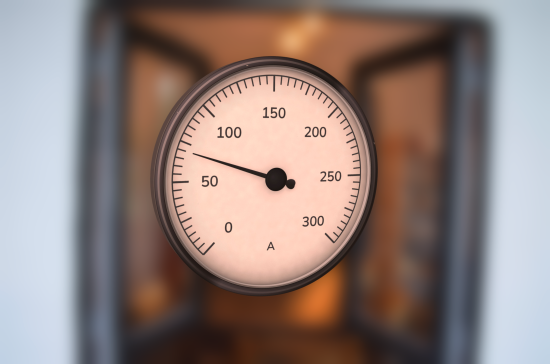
70; A
